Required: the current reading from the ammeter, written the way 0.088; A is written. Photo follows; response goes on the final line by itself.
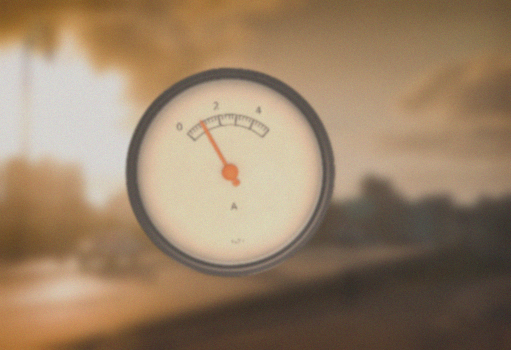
1; A
